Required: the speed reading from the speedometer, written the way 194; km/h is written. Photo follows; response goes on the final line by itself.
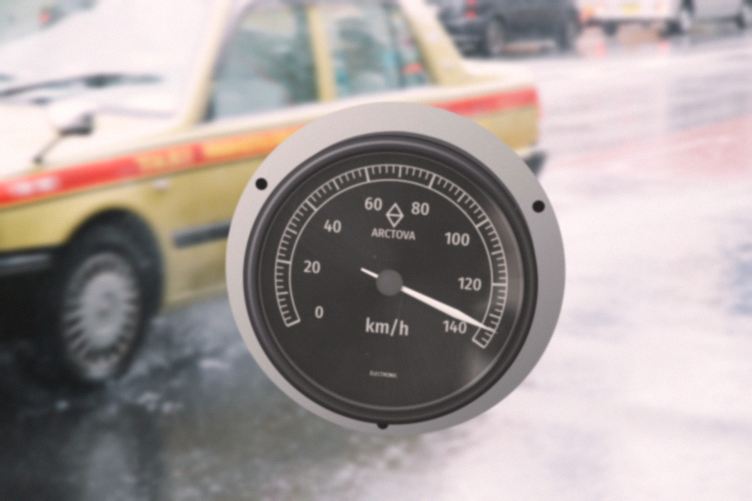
134; km/h
